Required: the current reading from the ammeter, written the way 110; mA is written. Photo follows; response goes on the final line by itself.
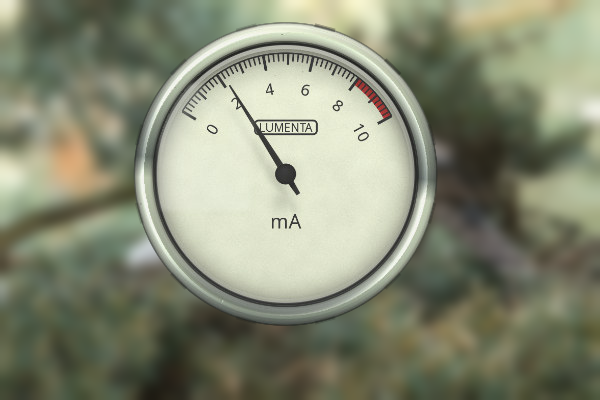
2.2; mA
